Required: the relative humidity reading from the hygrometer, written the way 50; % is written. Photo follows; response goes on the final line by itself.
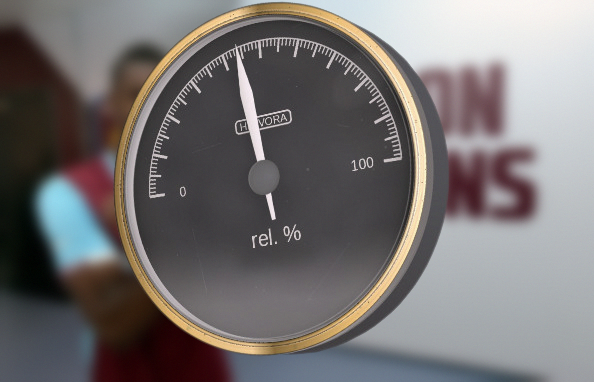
45; %
